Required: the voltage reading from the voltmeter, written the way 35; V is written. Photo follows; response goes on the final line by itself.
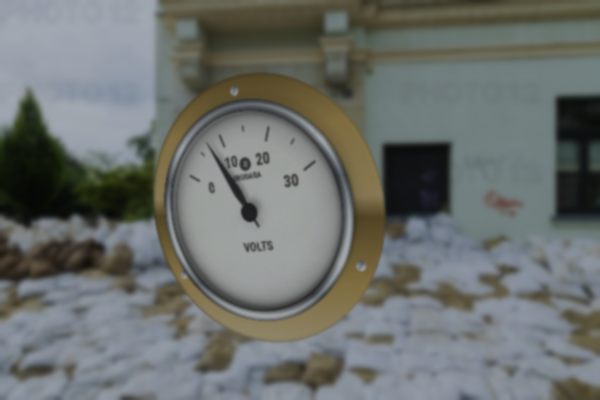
7.5; V
